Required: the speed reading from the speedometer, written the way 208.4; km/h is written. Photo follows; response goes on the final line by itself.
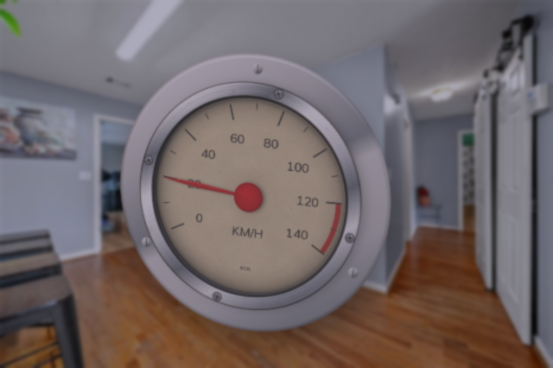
20; km/h
